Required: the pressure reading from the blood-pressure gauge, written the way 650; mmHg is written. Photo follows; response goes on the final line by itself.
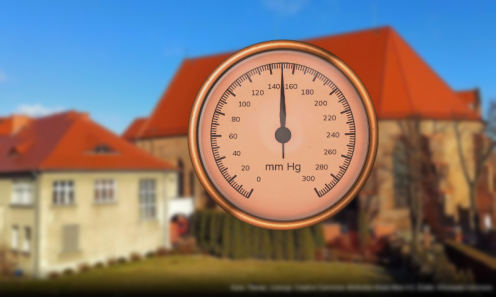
150; mmHg
